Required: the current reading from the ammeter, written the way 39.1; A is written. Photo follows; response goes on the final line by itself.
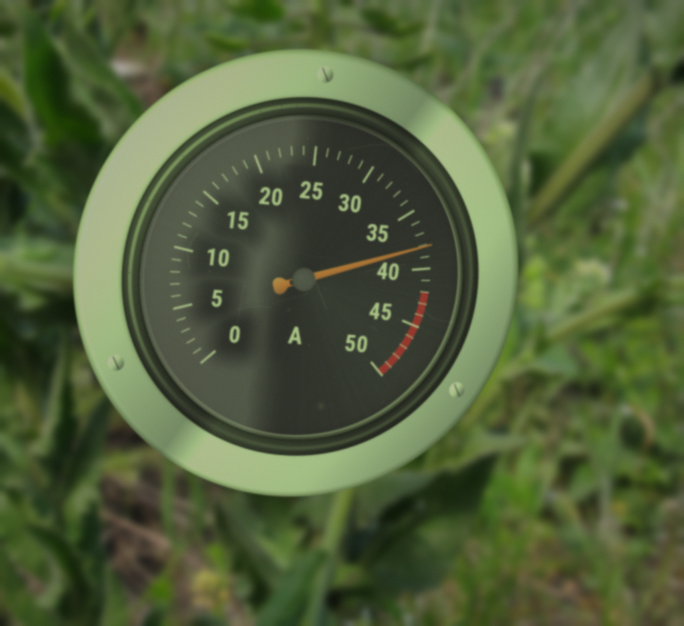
38; A
